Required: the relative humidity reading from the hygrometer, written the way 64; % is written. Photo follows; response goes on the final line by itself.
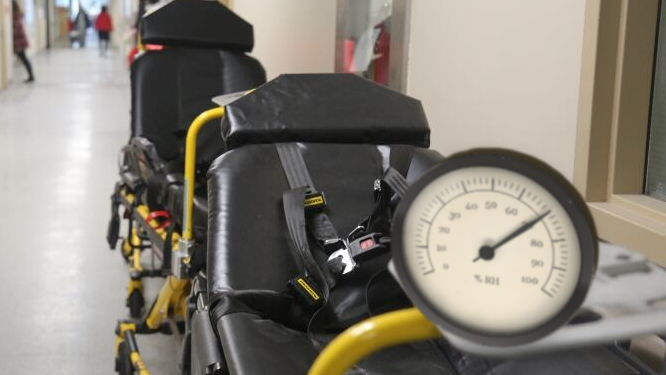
70; %
